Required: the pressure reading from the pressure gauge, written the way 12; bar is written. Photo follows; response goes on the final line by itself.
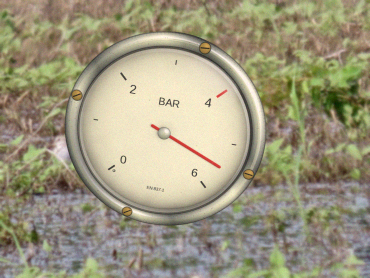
5.5; bar
